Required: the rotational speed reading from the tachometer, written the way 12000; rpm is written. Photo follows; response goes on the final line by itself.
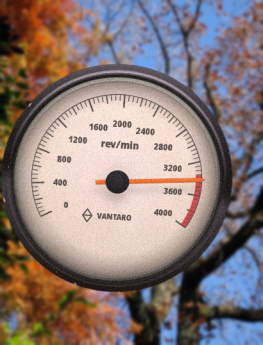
3400; rpm
